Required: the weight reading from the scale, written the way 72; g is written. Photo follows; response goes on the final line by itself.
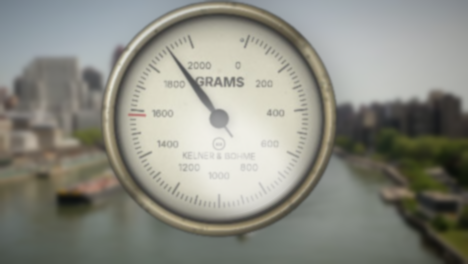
1900; g
